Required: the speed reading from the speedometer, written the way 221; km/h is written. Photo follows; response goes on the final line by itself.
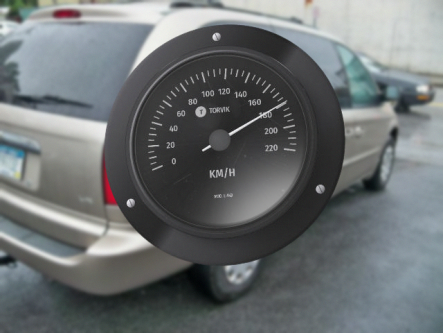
180; km/h
